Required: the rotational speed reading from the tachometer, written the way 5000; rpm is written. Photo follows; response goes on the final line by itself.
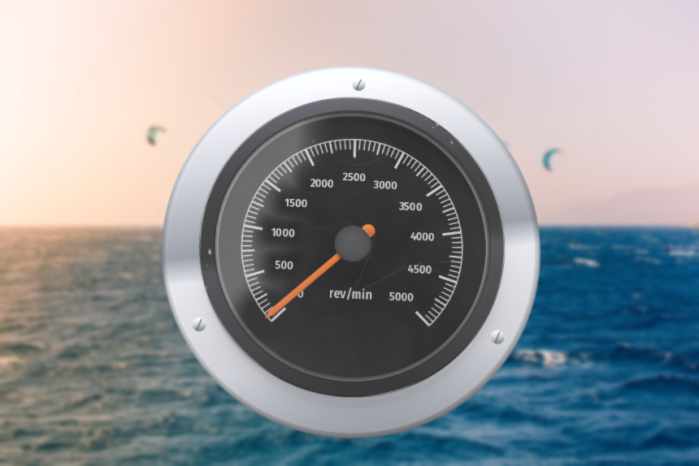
50; rpm
